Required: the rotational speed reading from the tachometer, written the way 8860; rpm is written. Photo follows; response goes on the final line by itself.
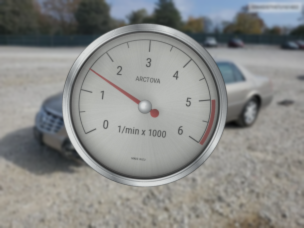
1500; rpm
